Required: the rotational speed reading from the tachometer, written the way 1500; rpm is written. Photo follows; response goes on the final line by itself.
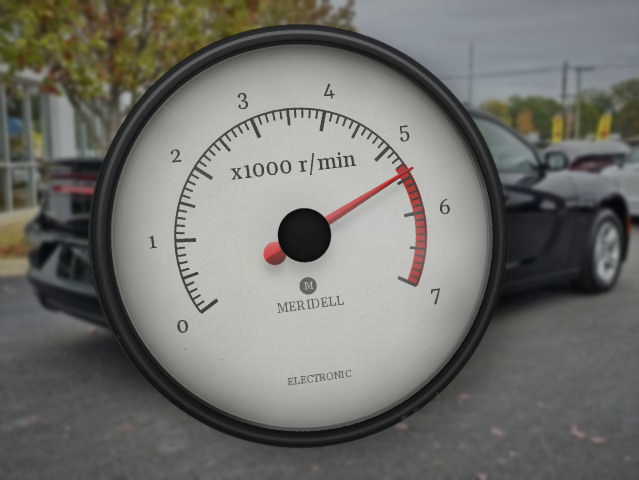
5400; rpm
